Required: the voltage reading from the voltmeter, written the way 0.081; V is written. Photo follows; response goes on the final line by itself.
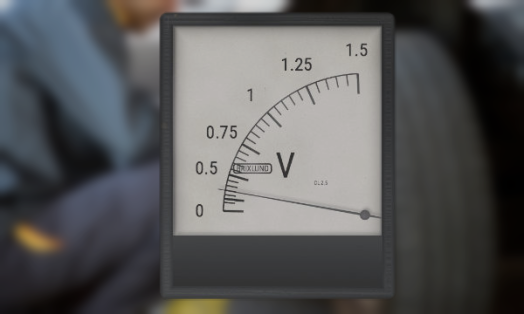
0.35; V
